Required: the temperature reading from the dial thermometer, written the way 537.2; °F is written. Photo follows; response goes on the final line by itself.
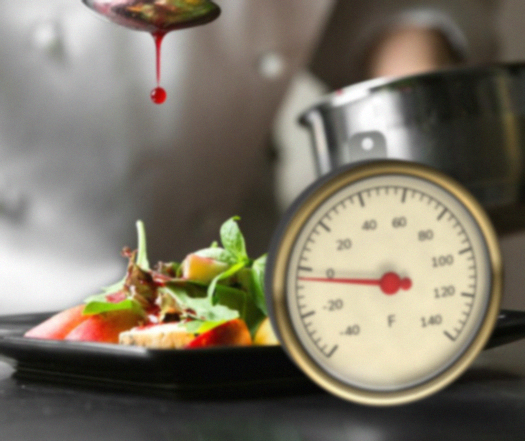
-4; °F
